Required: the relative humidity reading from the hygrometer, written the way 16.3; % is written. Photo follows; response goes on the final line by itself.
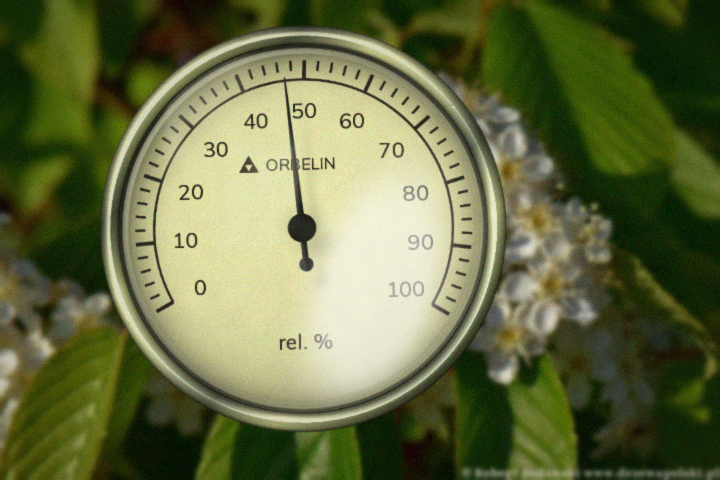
47; %
